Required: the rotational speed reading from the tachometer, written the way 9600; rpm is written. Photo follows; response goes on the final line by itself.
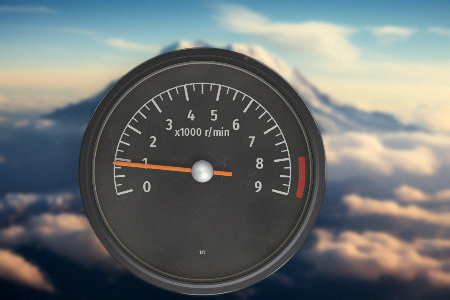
875; rpm
